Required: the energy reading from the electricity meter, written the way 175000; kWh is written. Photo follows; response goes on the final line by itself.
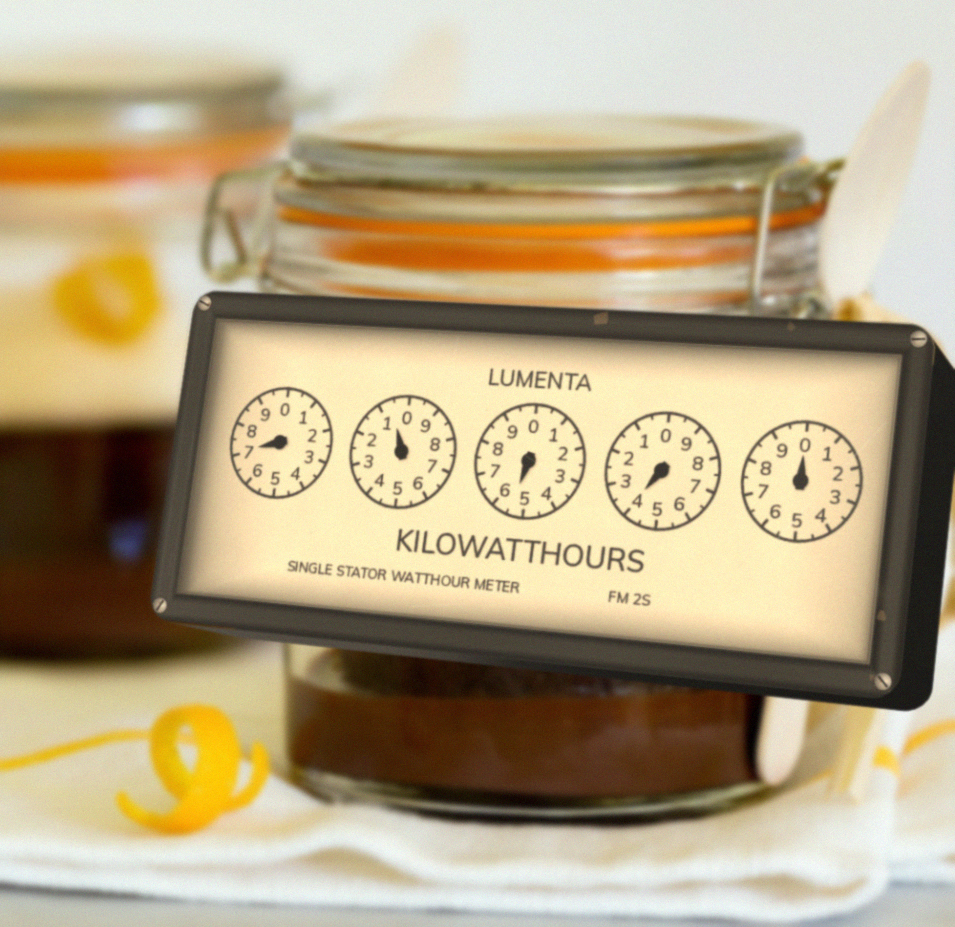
70540; kWh
